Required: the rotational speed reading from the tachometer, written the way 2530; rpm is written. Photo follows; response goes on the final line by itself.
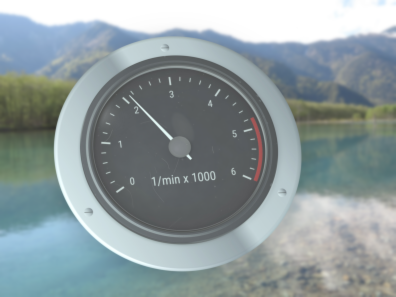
2100; rpm
